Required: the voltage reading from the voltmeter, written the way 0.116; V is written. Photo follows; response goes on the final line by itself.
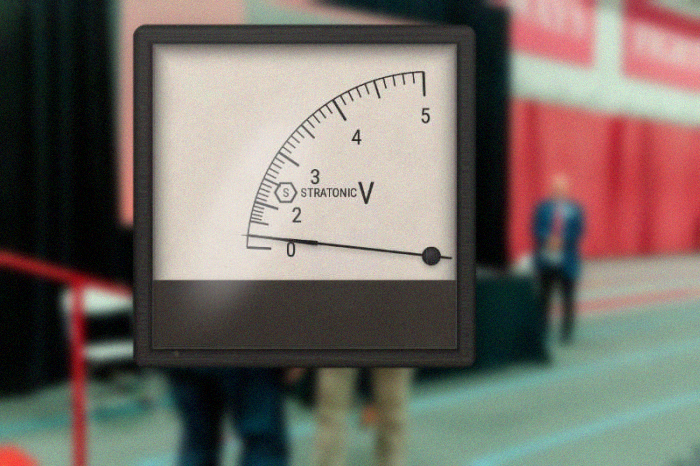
1; V
